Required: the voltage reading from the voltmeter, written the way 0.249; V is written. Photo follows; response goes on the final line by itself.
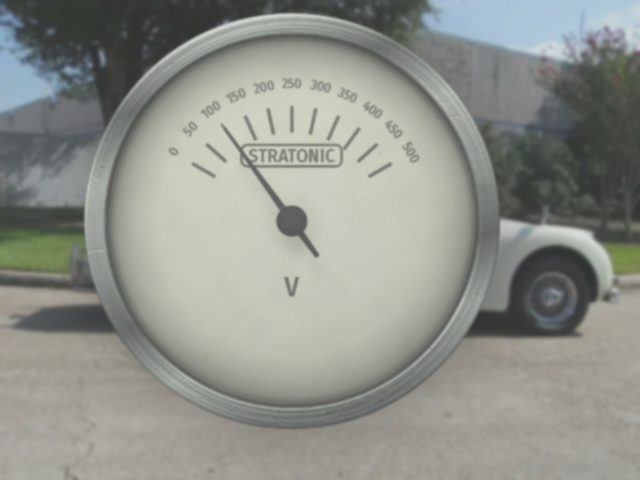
100; V
